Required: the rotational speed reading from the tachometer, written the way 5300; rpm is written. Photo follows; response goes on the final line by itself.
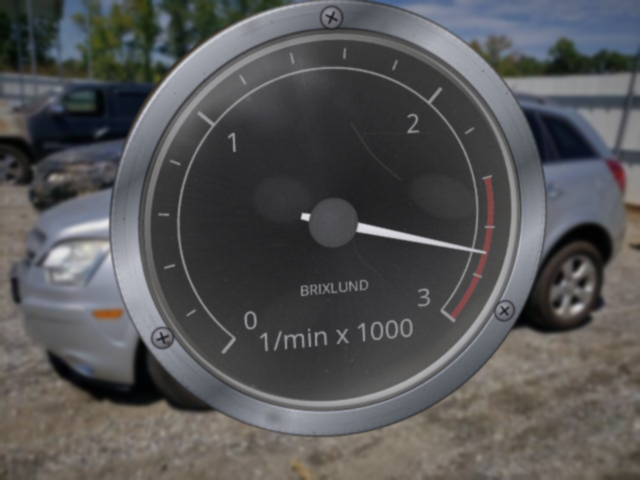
2700; rpm
